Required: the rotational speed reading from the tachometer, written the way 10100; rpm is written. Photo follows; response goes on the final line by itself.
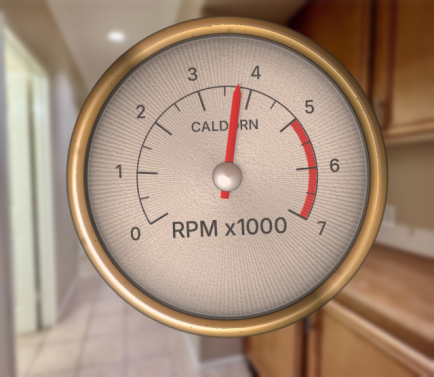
3750; rpm
